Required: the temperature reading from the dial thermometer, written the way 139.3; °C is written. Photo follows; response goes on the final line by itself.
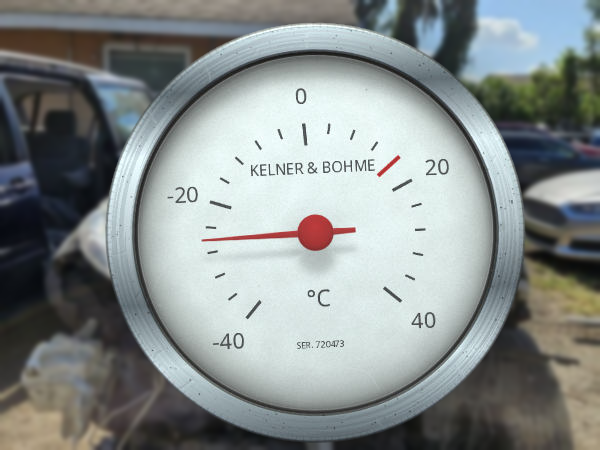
-26; °C
